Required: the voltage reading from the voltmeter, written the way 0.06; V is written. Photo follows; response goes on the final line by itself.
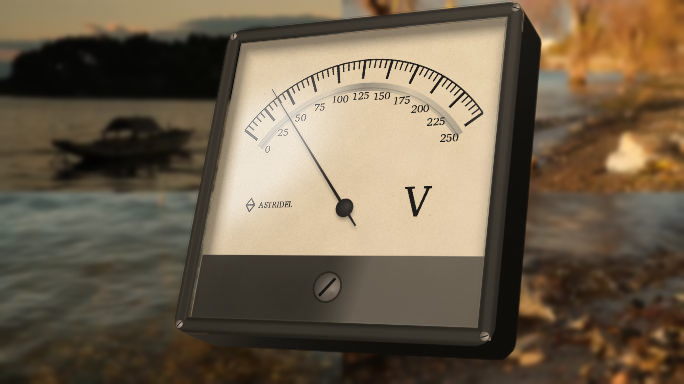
40; V
